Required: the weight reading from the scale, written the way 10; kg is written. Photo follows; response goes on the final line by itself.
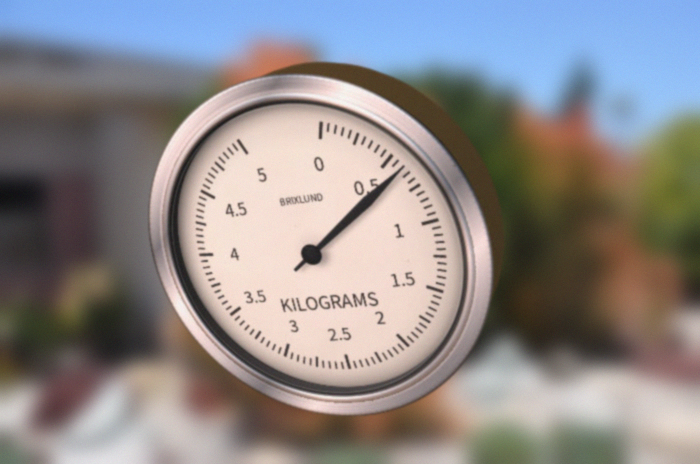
0.6; kg
